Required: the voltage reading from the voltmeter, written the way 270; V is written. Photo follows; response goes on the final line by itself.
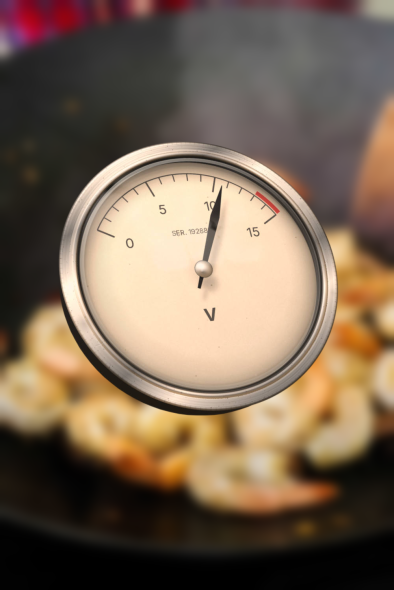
10.5; V
